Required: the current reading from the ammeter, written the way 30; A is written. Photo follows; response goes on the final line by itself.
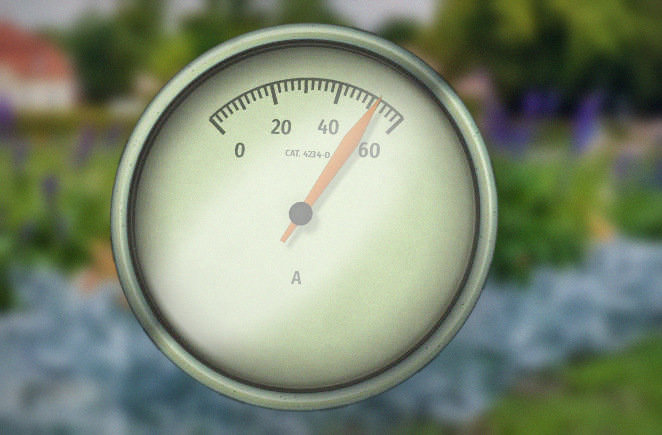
52; A
